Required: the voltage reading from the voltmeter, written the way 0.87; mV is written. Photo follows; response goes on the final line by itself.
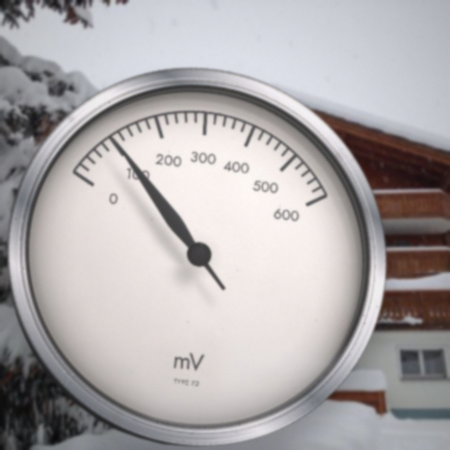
100; mV
